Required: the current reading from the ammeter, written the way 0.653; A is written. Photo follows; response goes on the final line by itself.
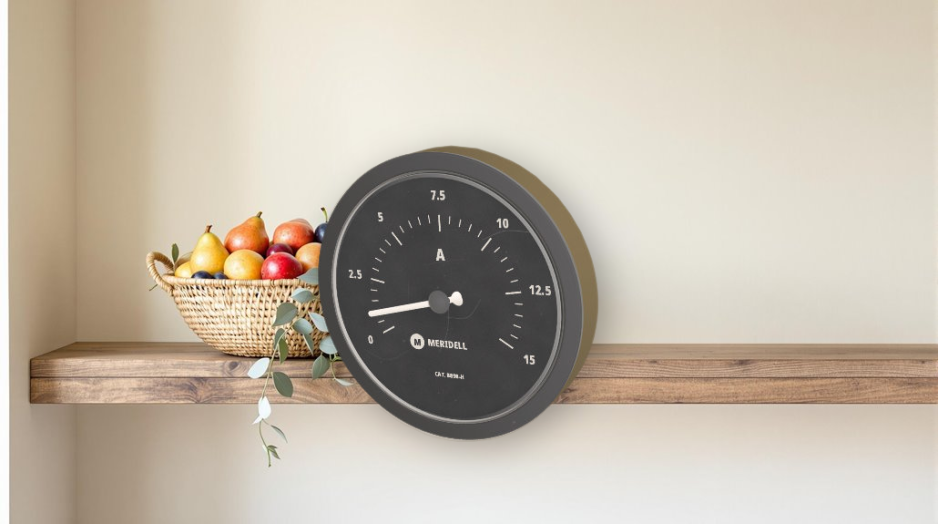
1; A
